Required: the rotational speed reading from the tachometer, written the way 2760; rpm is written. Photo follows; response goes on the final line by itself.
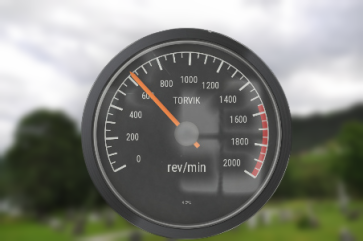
625; rpm
